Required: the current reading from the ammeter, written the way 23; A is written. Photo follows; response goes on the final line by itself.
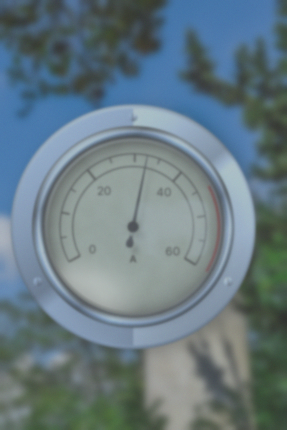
32.5; A
